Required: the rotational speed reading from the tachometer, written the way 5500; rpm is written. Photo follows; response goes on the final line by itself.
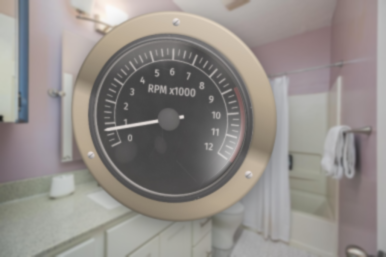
750; rpm
